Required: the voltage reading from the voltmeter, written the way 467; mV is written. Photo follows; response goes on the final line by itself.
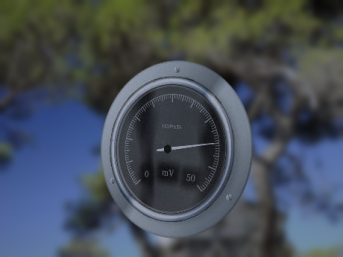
40; mV
